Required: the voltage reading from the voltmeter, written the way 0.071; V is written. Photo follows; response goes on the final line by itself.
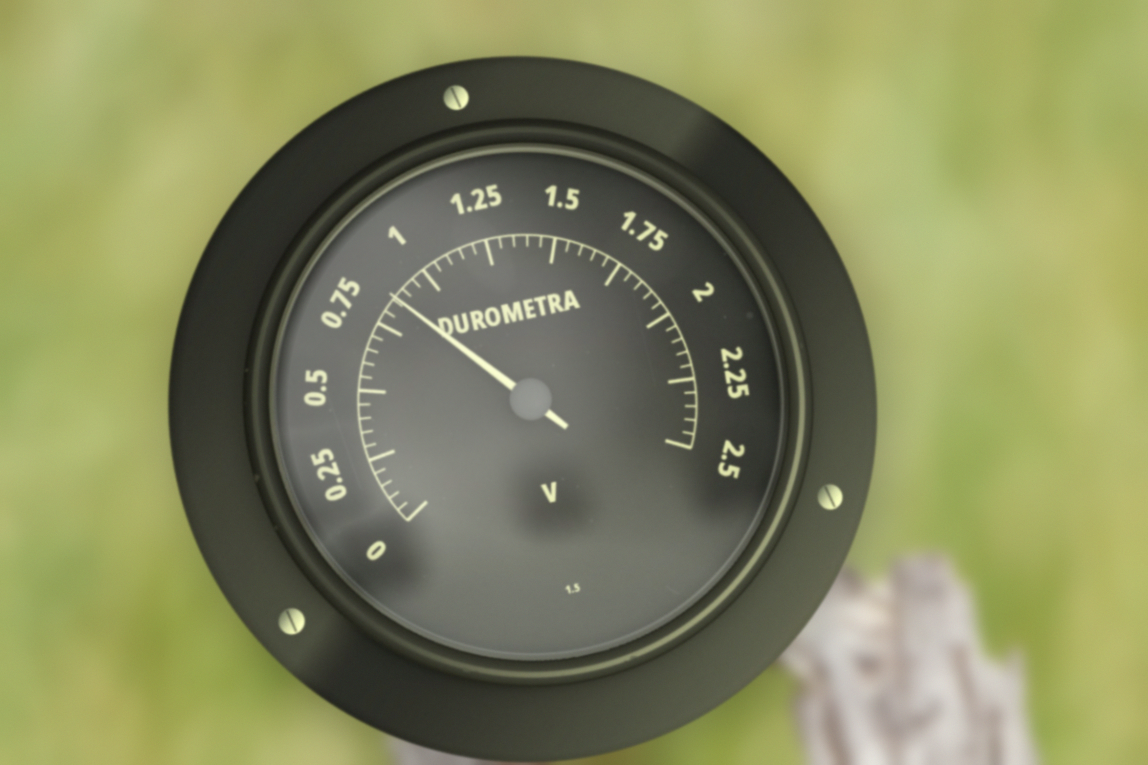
0.85; V
